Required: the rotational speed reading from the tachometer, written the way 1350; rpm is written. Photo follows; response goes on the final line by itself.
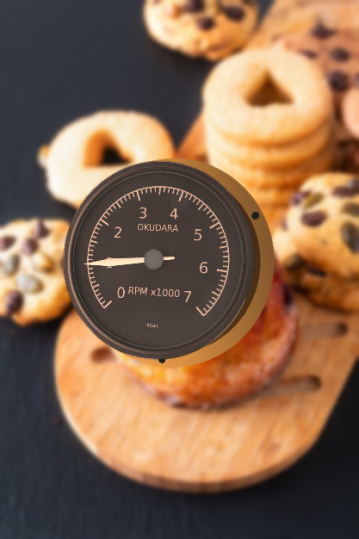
1000; rpm
